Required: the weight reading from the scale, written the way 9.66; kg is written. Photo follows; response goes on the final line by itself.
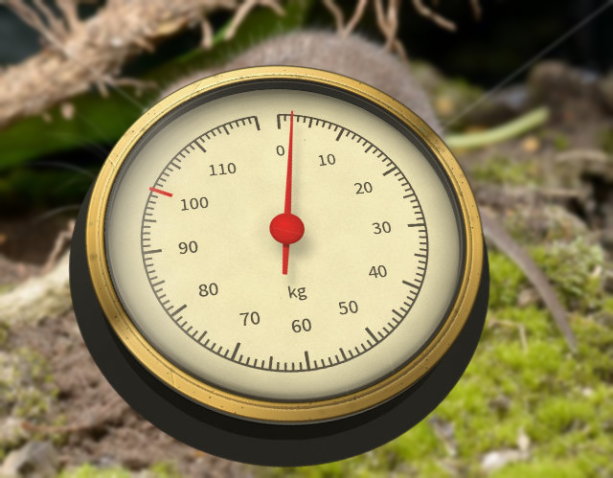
2; kg
